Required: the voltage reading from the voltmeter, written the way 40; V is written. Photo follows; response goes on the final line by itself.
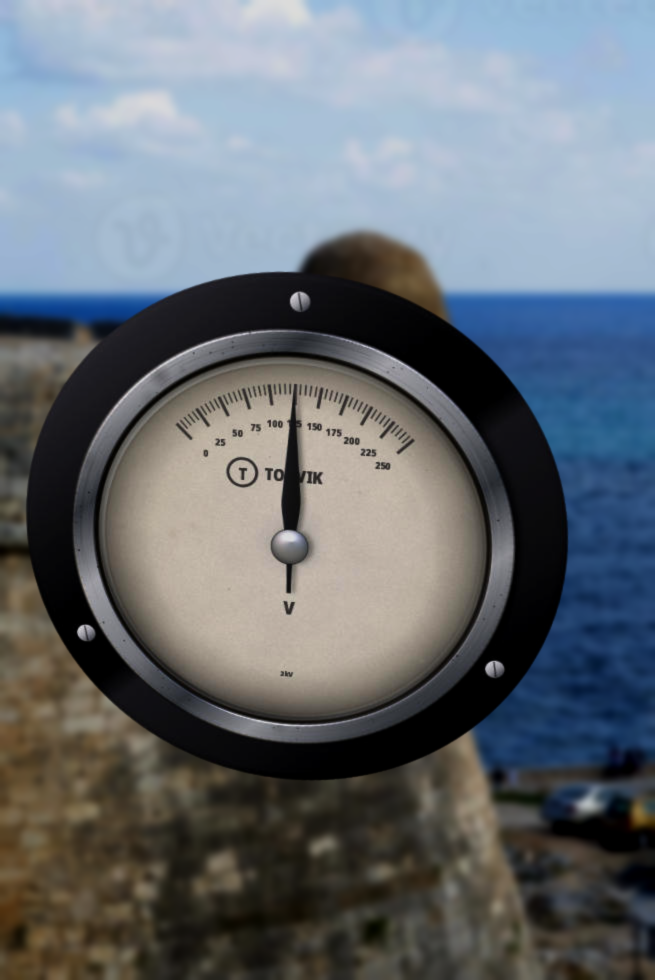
125; V
